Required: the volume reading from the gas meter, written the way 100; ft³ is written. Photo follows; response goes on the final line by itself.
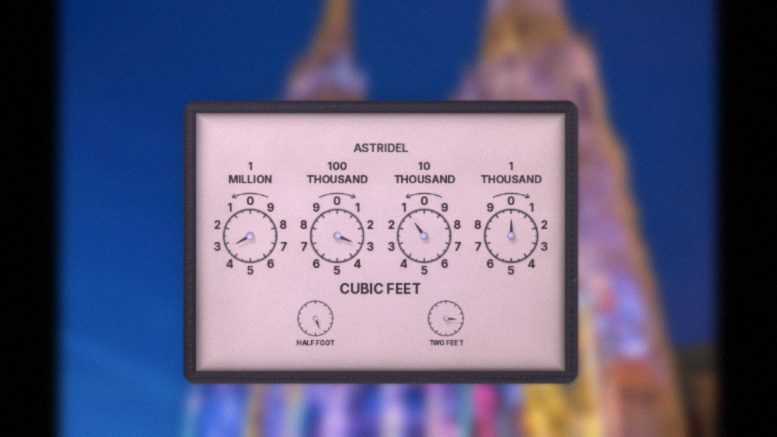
331000; ft³
